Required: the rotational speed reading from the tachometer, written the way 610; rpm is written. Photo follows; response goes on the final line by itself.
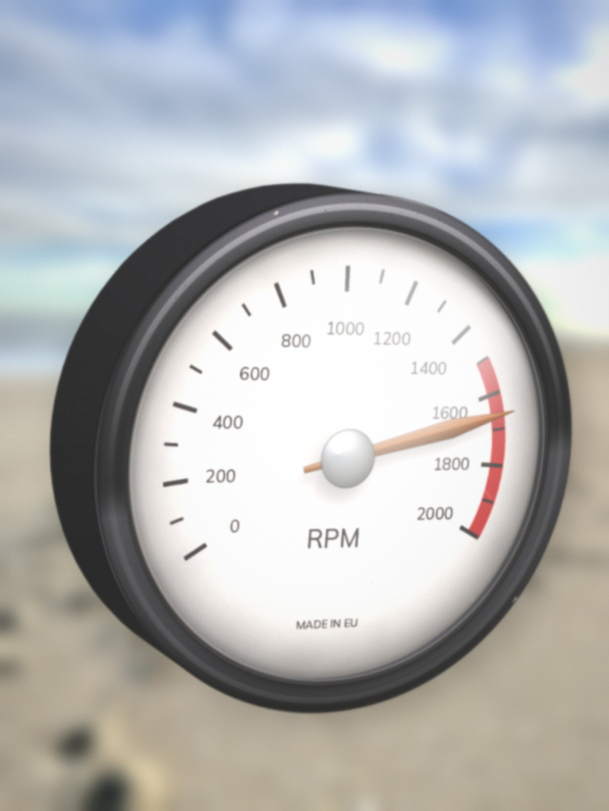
1650; rpm
